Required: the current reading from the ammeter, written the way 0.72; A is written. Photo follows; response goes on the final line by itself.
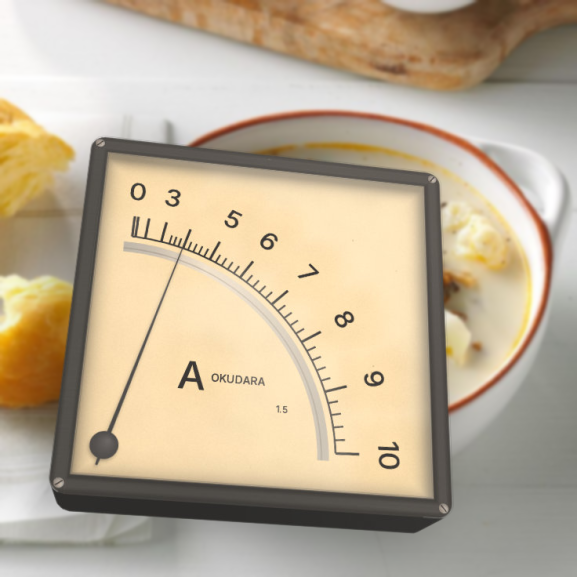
4; A
